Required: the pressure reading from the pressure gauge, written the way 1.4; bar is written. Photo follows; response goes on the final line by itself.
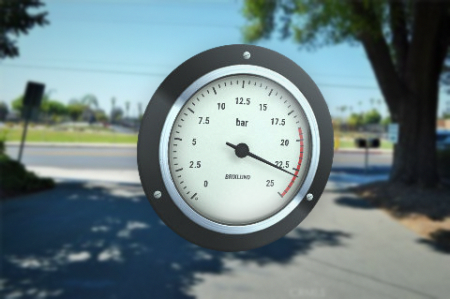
23; bar
